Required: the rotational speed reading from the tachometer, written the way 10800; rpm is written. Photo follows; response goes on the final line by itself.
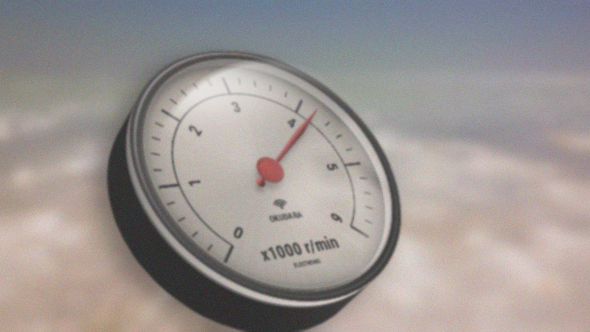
4200; rpm
